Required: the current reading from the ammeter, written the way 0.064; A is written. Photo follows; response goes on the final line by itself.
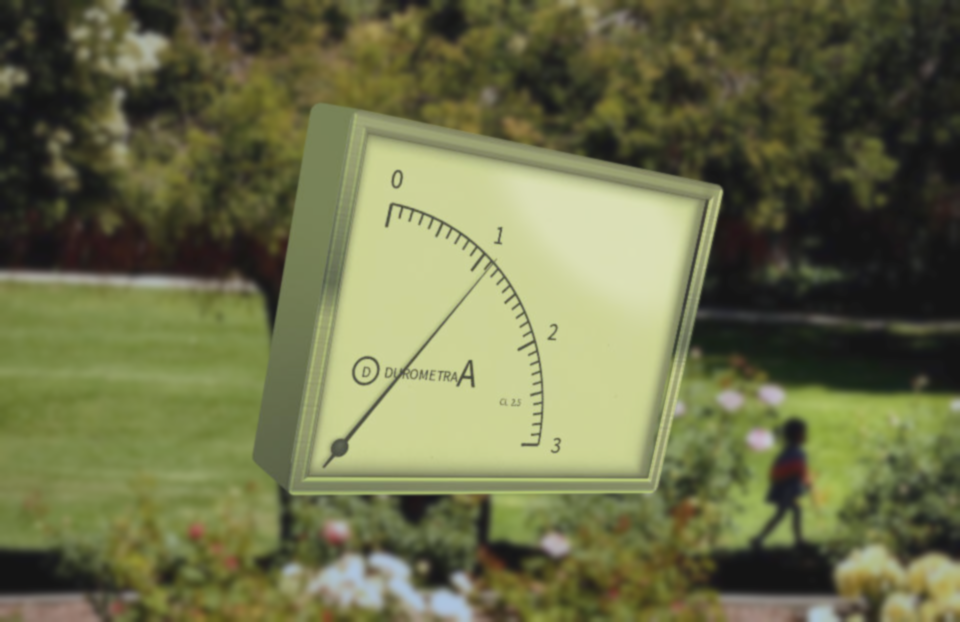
1.1; A
